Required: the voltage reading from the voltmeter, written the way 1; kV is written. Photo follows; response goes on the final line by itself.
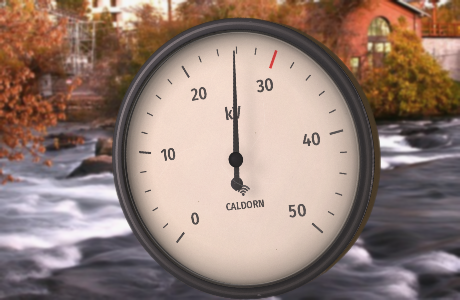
26; kV
